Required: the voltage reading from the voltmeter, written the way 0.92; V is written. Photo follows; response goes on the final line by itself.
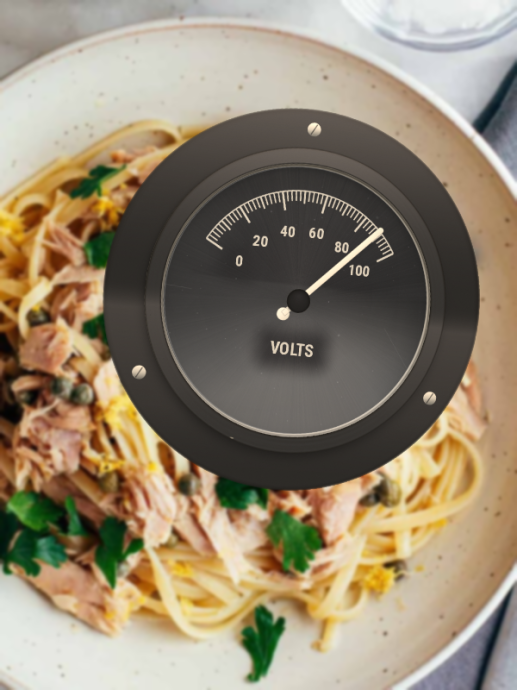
88; V
